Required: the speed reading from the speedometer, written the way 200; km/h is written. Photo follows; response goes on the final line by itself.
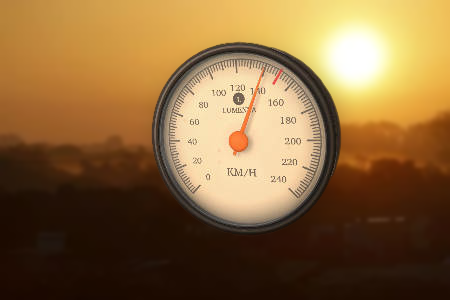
140; km/h
